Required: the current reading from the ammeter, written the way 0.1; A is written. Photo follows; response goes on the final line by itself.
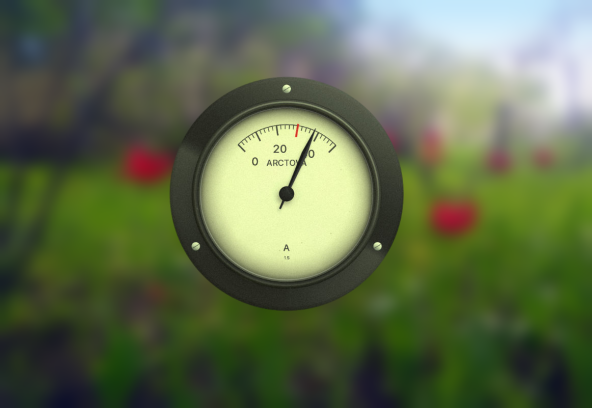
38; A
